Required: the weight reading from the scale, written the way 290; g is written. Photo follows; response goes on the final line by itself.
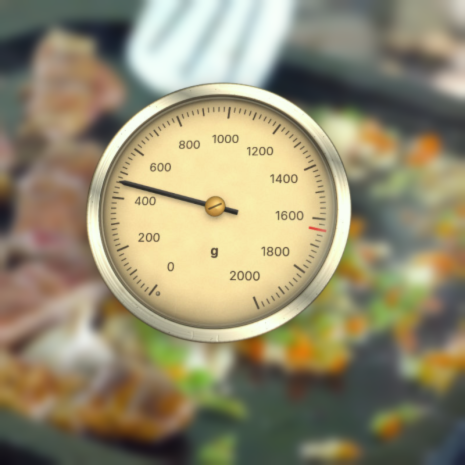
460; g
